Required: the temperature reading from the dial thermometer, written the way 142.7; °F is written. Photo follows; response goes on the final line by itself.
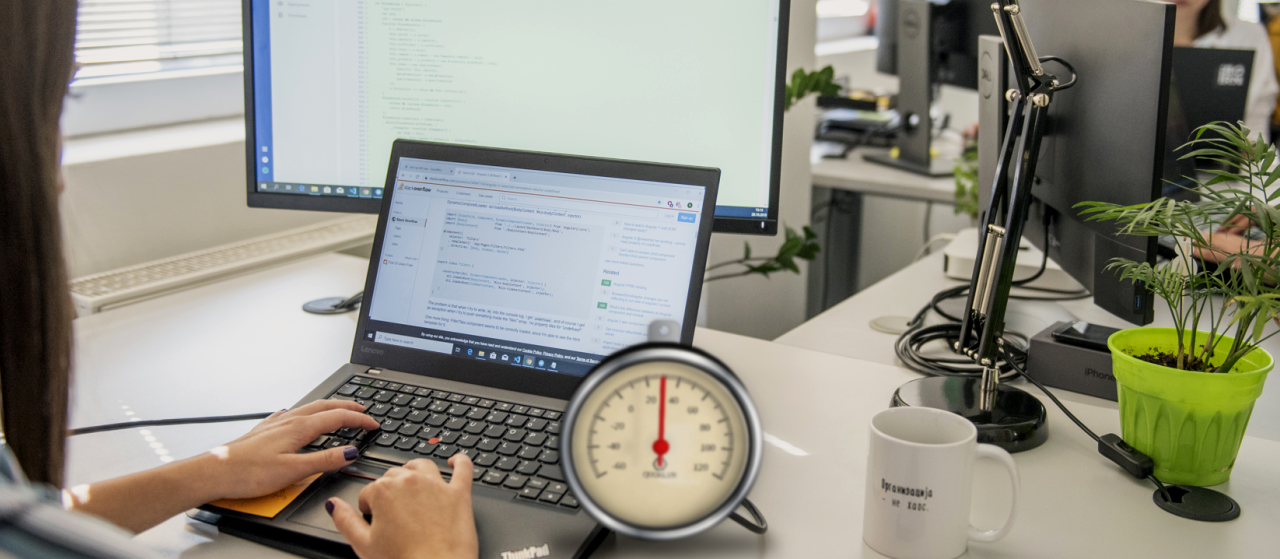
30; °F
